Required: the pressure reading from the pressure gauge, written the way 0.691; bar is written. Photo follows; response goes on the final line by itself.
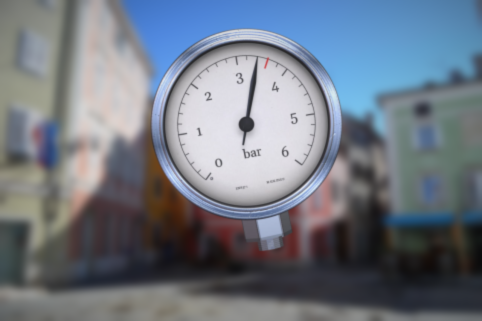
3.4; bar
